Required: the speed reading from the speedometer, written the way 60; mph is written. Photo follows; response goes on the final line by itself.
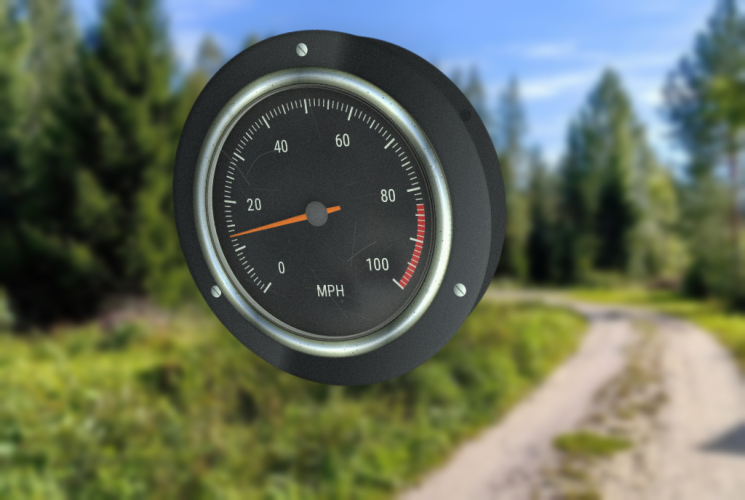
13; mph
